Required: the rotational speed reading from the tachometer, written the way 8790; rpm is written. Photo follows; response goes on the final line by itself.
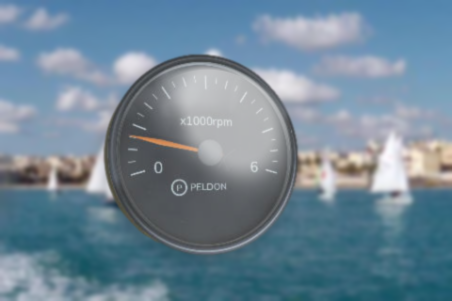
750; rpm
